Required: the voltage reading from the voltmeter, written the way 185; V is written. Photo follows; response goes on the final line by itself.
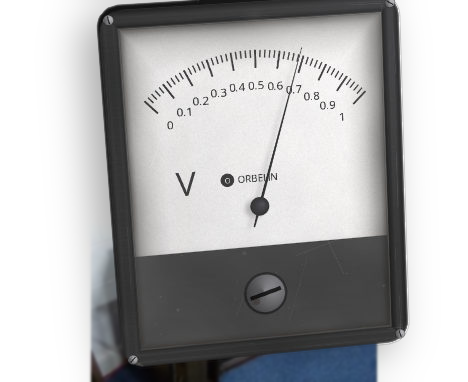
0.68; V
